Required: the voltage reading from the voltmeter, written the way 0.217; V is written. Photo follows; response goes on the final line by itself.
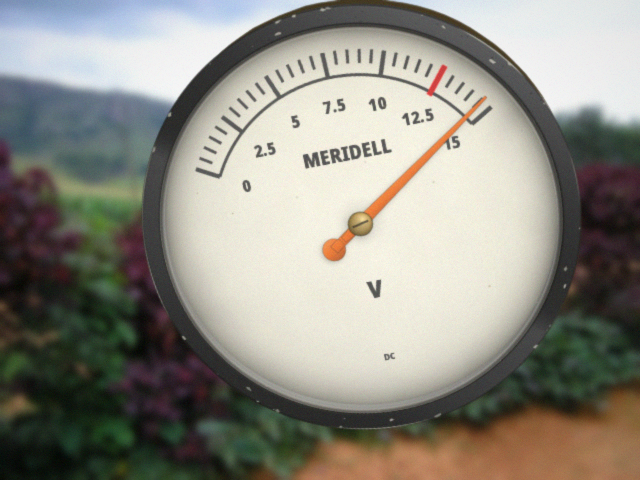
14.5; V
